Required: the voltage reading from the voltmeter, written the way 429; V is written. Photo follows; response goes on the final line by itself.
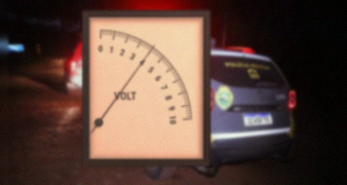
4; V
